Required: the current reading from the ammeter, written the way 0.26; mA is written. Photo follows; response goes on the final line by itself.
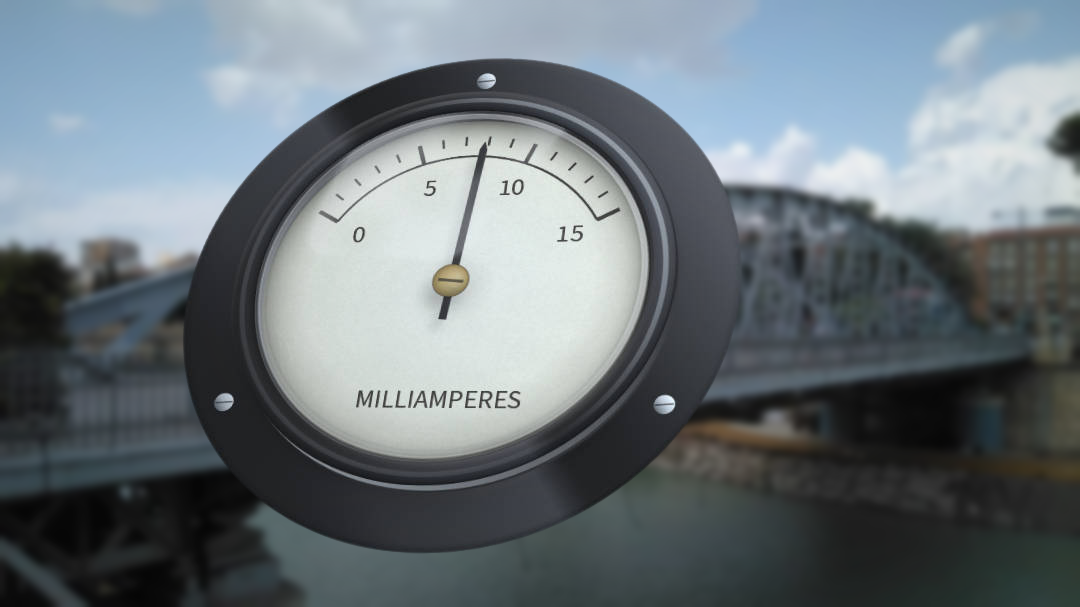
8; mA
